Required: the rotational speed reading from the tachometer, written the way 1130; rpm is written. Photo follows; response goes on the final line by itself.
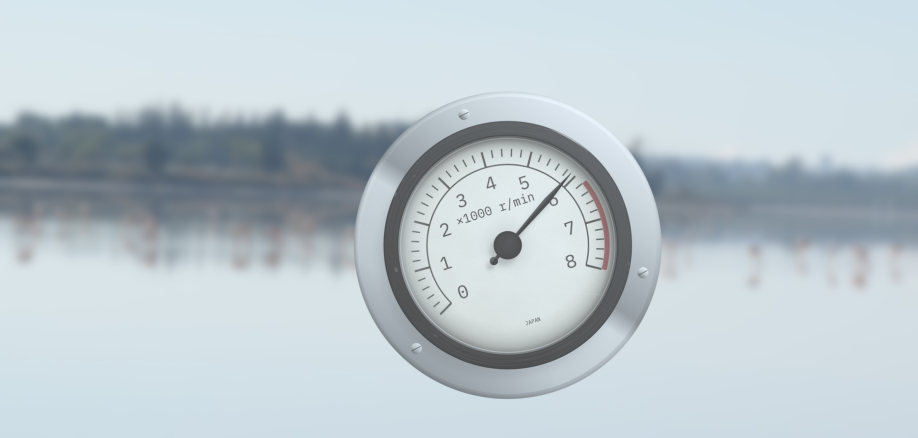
5900; rpm
